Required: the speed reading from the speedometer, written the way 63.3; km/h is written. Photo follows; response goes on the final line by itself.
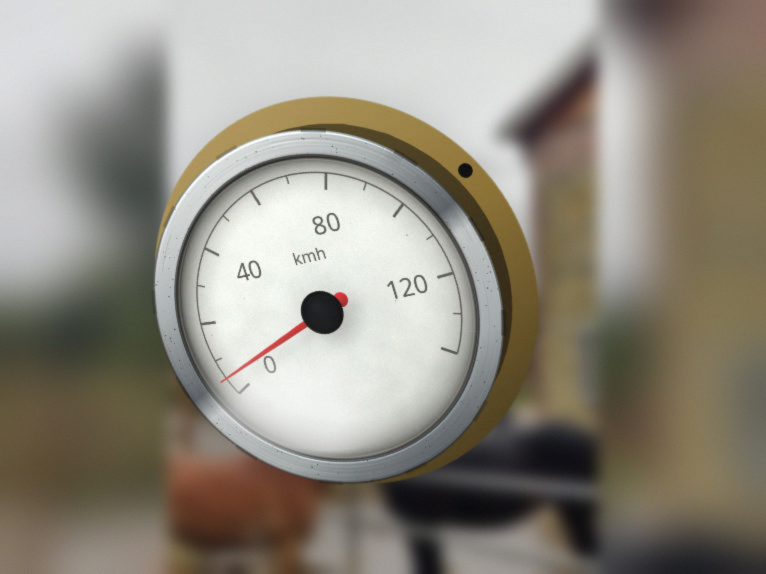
5; km/h
